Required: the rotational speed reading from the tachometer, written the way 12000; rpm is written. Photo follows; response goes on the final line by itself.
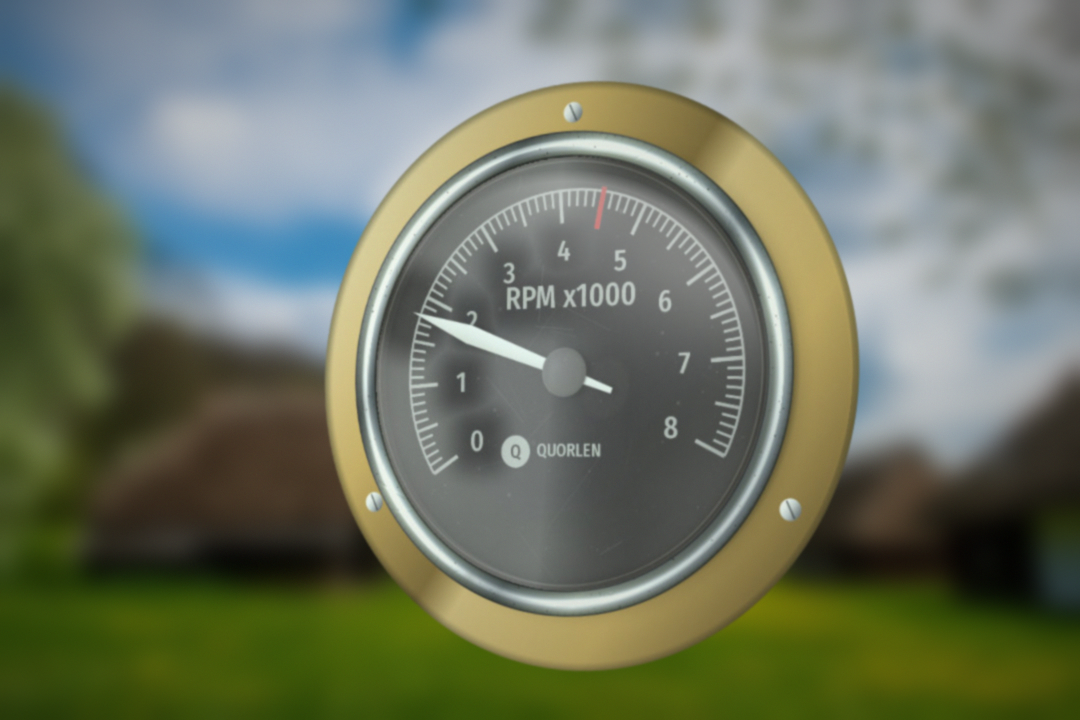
1800; rpm
